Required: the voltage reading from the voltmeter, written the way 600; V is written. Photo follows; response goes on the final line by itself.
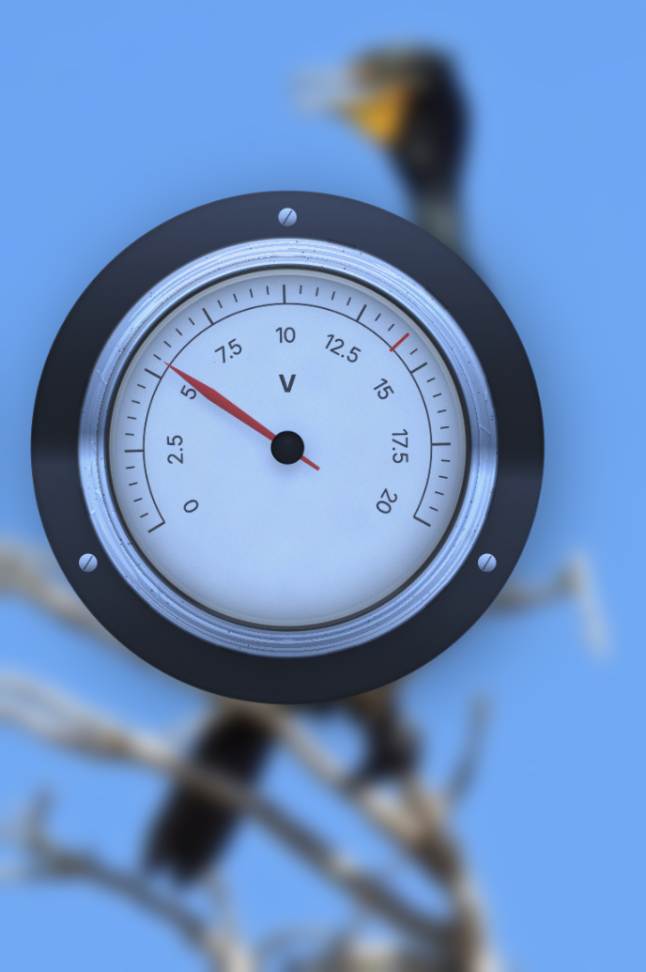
5.5; V
